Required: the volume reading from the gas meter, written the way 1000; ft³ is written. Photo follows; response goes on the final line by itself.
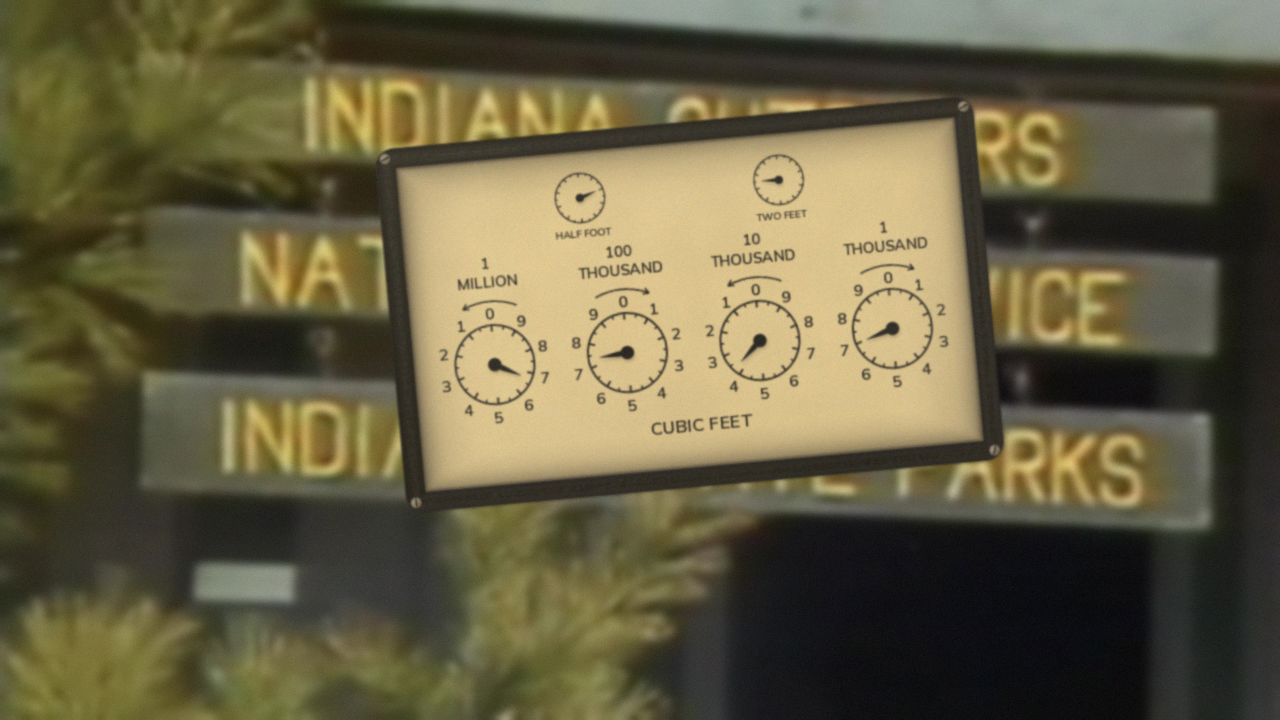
673700; ft³
